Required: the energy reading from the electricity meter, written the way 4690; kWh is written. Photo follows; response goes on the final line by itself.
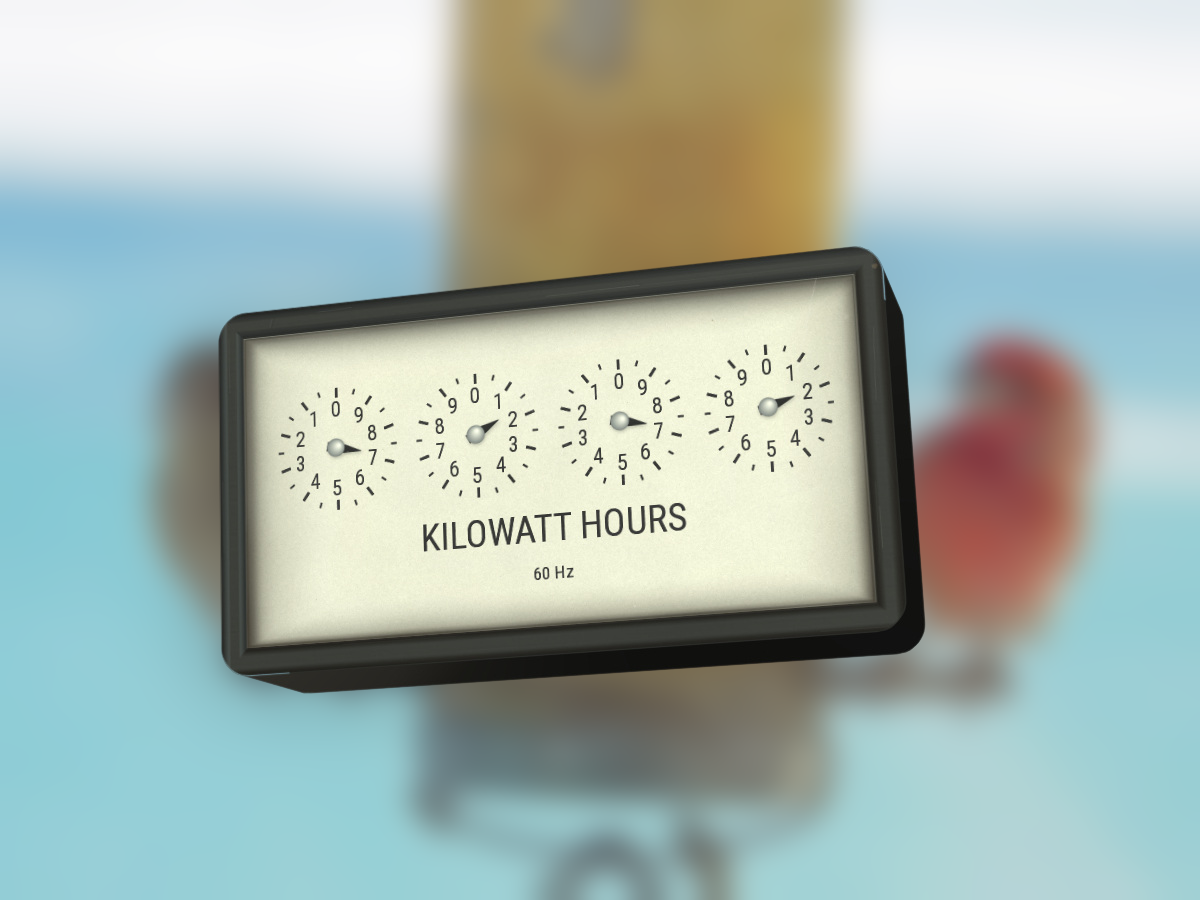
7172; kWh
